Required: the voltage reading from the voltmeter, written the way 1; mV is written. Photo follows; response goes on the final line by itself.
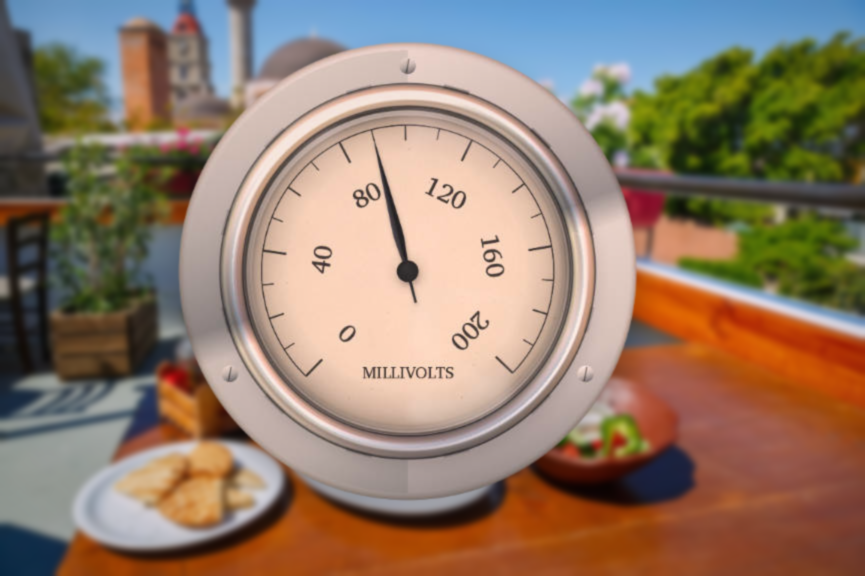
90; mV
